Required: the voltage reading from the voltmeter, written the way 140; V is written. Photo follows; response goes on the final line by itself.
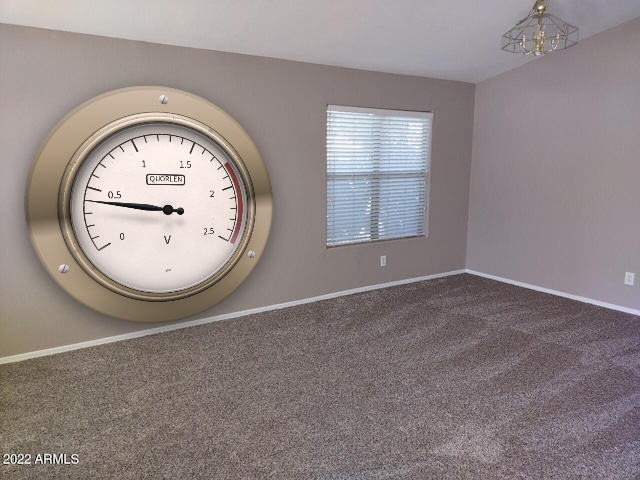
0.4; V
